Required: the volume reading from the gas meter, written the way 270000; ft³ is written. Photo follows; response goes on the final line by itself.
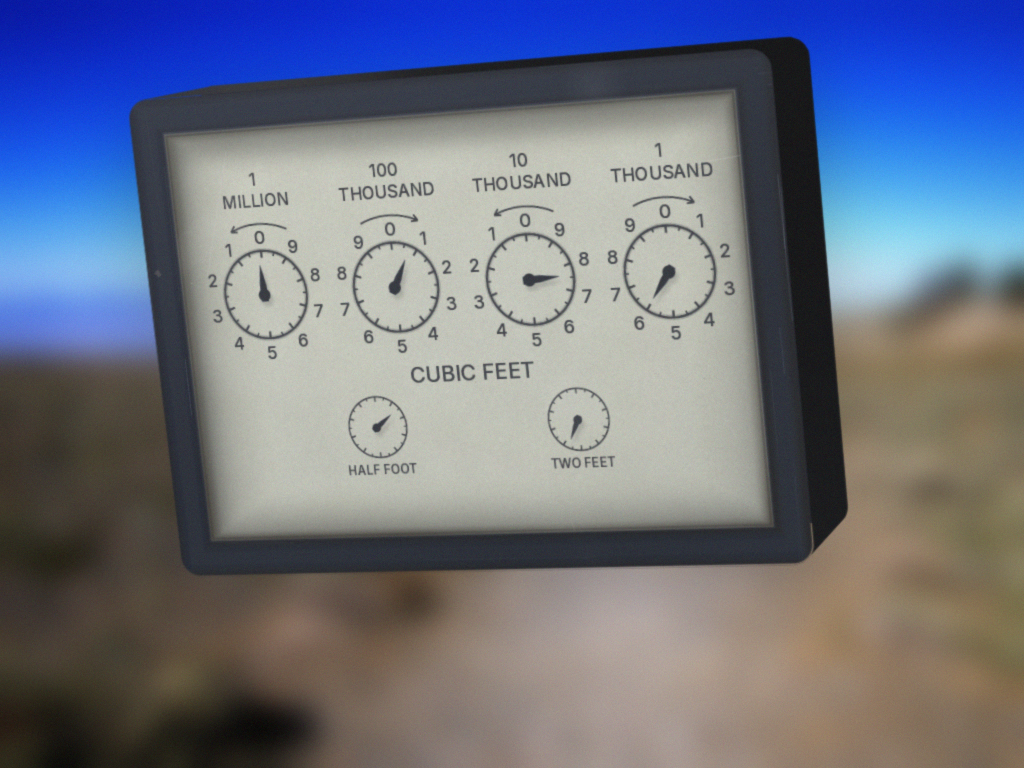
7600; ft³
